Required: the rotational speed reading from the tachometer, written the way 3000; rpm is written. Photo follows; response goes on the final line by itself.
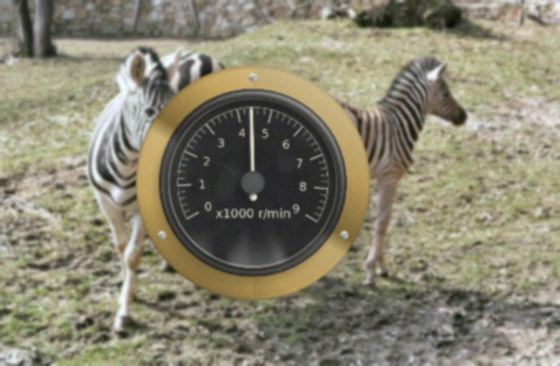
4400; rpm
